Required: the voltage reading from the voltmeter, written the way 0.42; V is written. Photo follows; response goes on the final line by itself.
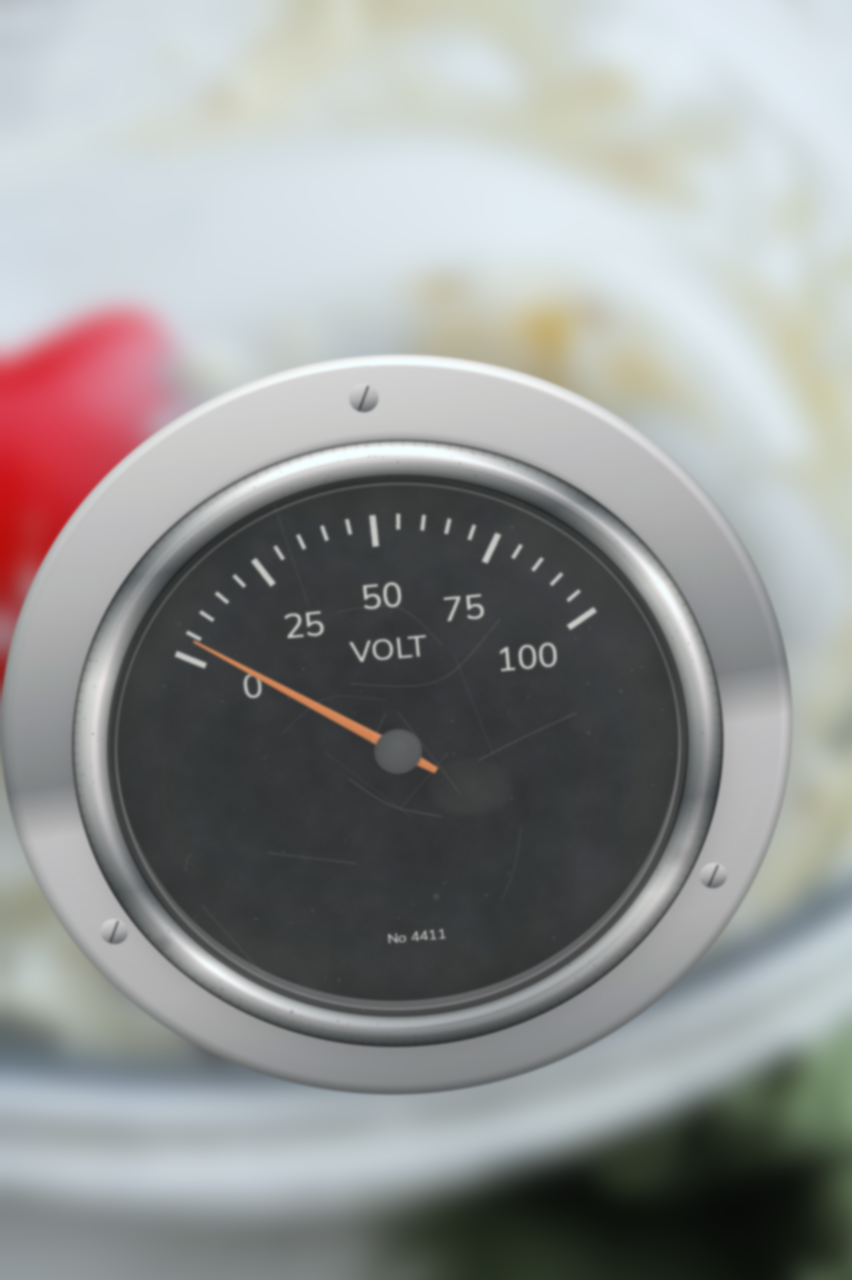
5; V
